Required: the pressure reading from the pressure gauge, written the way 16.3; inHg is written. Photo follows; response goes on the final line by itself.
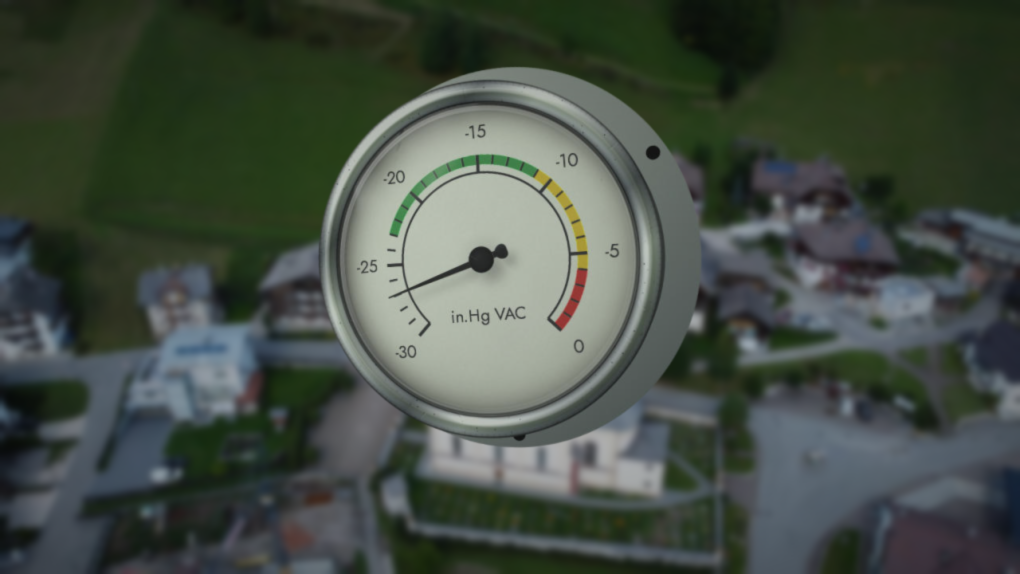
-27; inHg
